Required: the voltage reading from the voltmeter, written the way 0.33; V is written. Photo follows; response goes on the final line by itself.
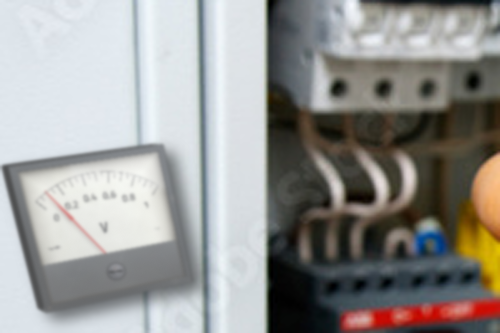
0.1; V
